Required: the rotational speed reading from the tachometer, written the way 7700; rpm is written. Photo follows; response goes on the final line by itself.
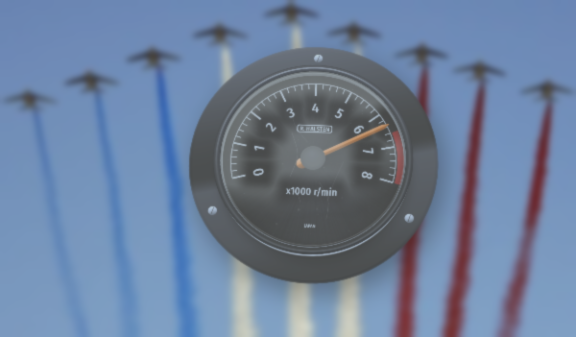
6400; rpm
